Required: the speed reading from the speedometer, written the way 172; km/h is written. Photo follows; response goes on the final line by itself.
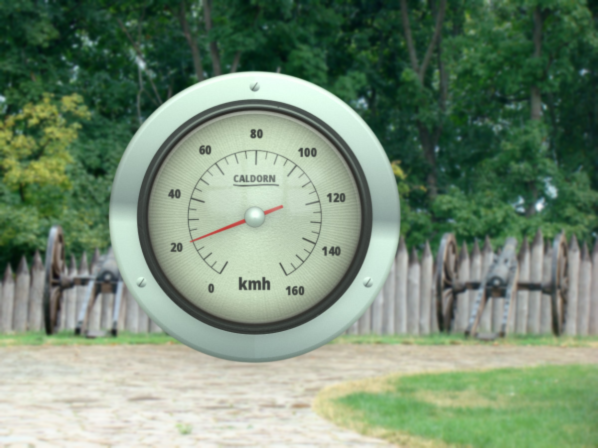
20; km/h
